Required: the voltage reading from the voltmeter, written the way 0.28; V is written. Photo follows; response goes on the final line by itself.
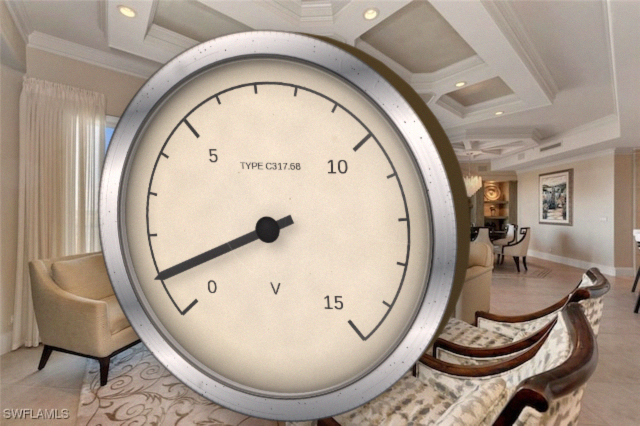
1; V
